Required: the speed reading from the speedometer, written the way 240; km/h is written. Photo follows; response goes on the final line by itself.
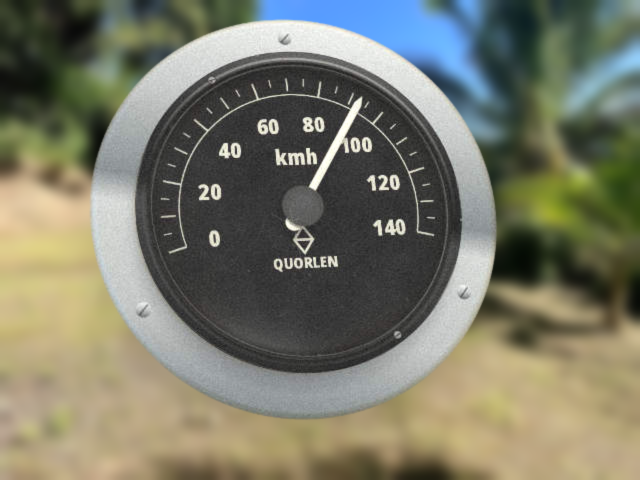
92.5; km/h
